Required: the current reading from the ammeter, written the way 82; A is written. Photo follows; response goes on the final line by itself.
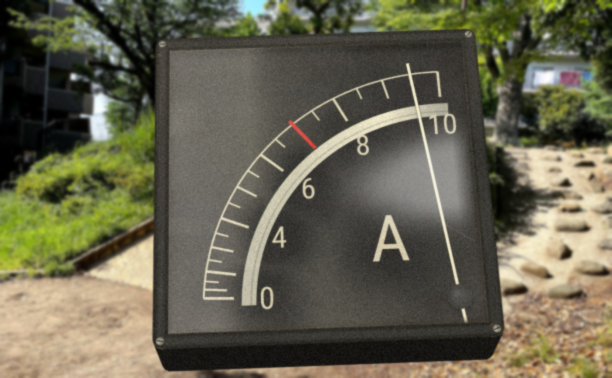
9.5; A
